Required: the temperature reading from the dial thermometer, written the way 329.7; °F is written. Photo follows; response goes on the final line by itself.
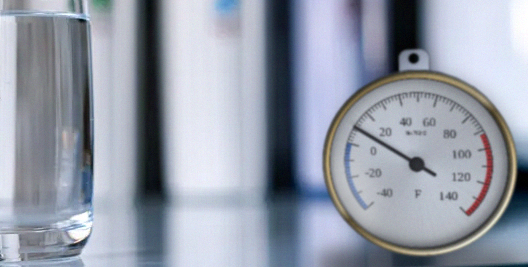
10; °F
